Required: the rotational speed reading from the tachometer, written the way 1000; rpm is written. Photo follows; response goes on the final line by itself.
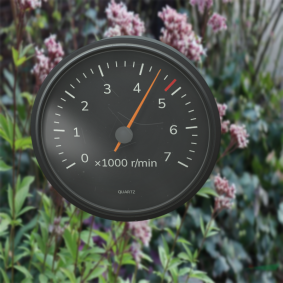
4400; rpm
